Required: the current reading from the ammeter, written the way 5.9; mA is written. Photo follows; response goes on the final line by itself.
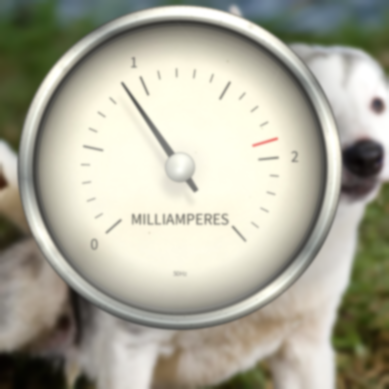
0.9; mA
